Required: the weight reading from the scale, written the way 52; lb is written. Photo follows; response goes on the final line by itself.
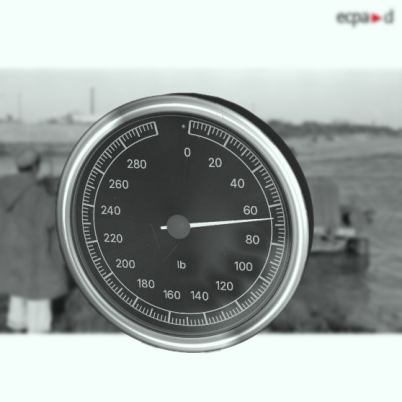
66; lb
